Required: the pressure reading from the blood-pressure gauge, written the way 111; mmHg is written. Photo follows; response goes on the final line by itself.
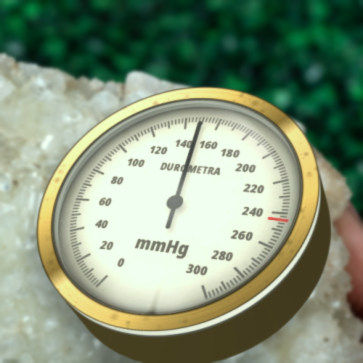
150; mmHg
